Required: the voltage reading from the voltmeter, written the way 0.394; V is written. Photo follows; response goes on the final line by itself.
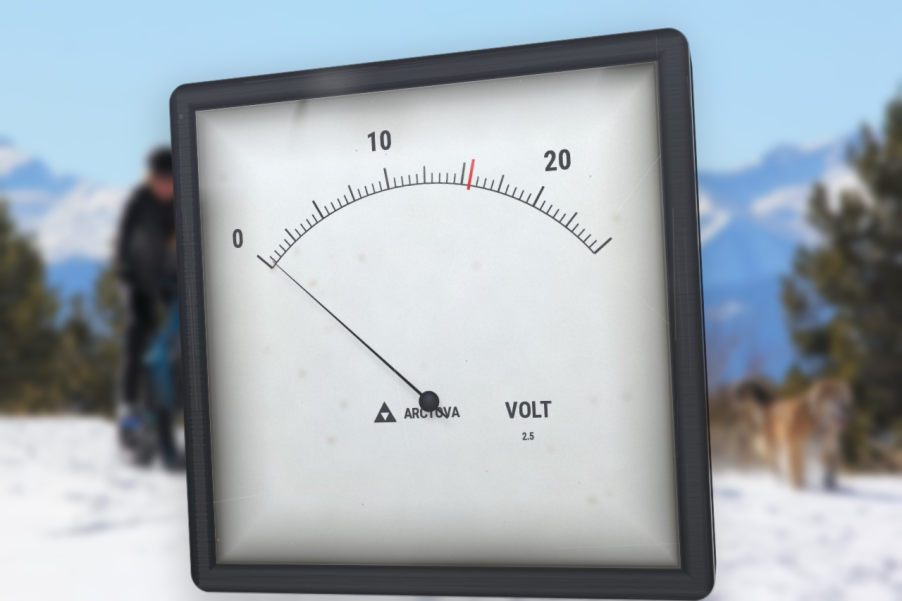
0.5; V
